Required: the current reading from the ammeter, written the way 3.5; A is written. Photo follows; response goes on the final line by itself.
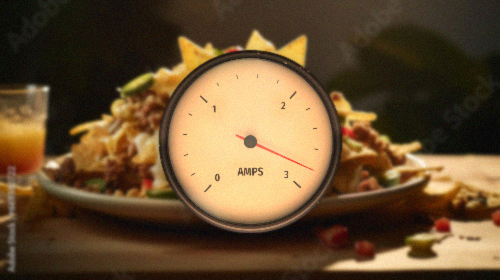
2.8; A
